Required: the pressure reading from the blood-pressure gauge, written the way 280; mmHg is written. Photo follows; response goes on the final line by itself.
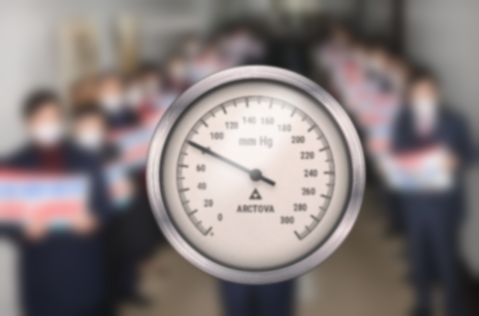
80; mmHg
